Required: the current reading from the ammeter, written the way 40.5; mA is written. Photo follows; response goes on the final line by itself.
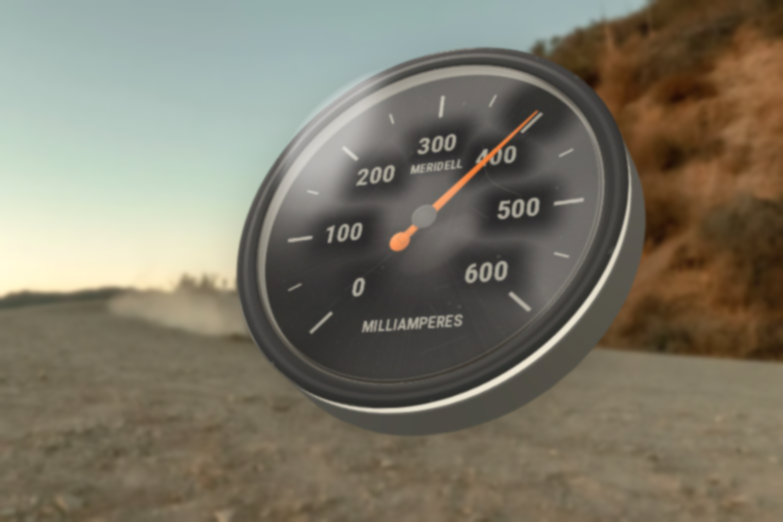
400; mA
